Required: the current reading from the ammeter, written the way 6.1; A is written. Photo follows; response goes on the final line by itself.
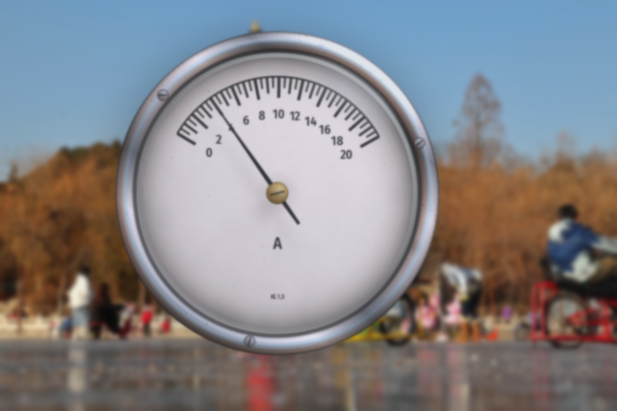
4; A
